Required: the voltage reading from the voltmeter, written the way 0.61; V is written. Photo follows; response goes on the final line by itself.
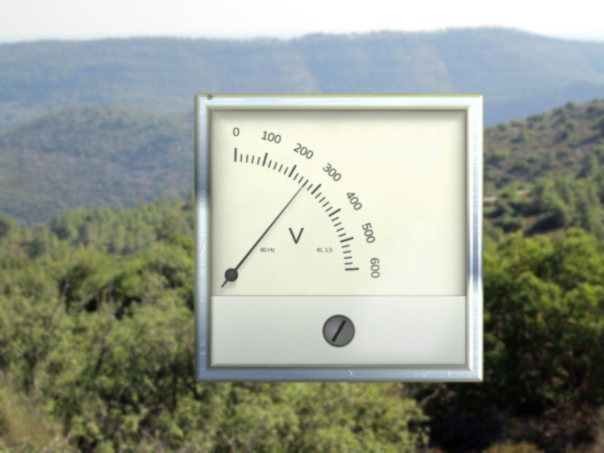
260; V
